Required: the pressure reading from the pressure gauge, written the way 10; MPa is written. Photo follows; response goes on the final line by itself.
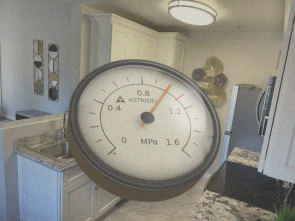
1; MPa
